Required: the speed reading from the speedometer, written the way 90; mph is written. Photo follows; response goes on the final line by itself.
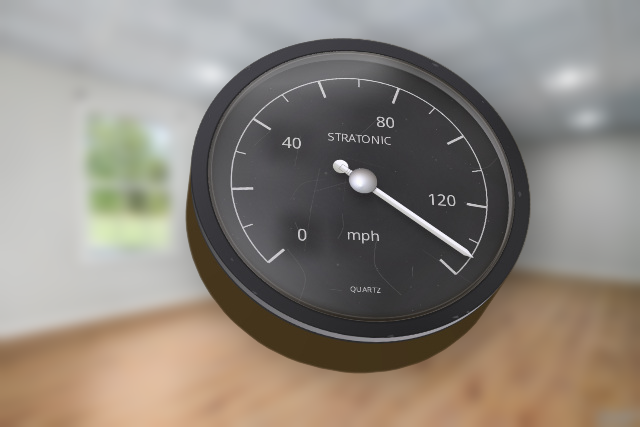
135; mph
